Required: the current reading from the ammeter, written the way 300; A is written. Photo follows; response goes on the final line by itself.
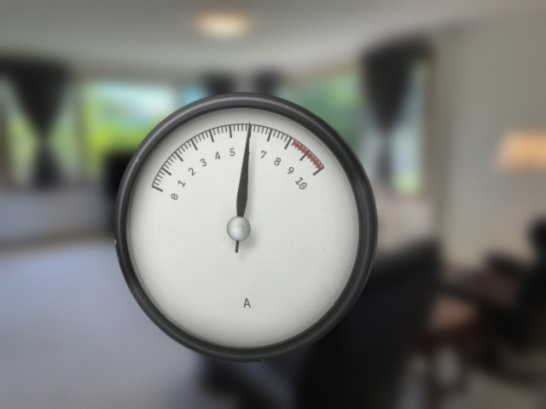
6; A
